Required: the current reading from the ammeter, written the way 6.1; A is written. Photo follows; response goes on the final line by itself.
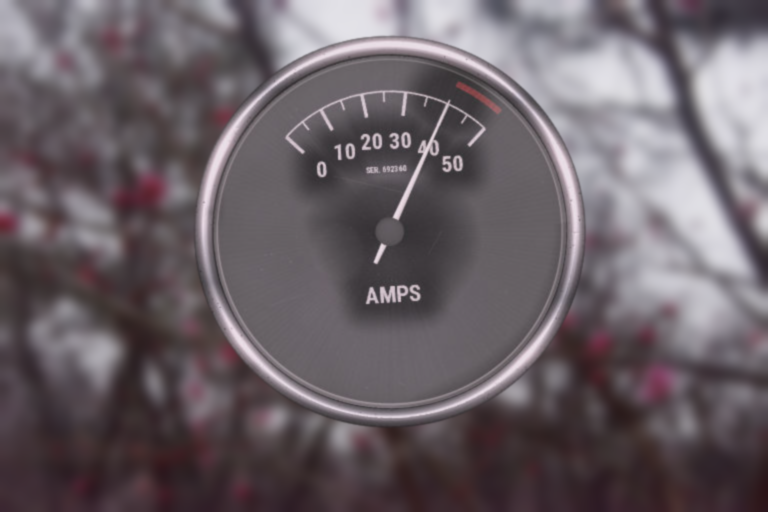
40; A
